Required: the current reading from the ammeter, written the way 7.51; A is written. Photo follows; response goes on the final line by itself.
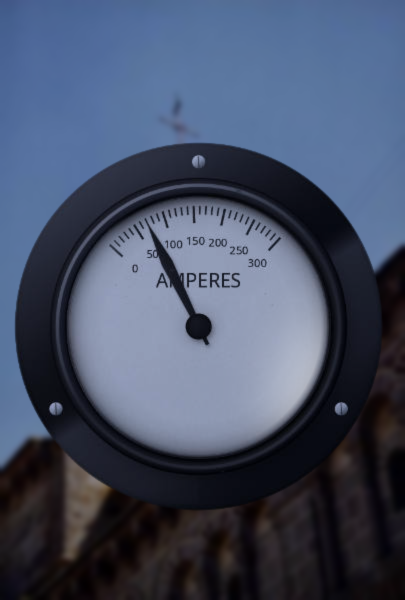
70; A
